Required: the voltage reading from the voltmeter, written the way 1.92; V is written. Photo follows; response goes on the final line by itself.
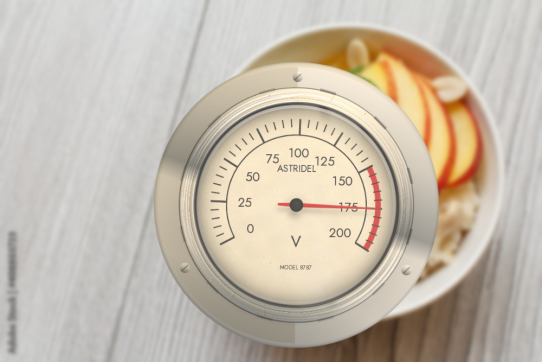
175; V
